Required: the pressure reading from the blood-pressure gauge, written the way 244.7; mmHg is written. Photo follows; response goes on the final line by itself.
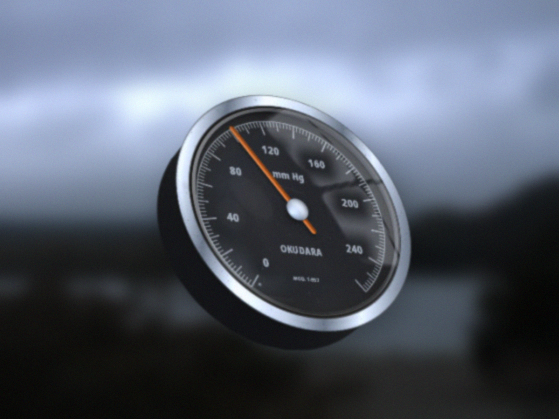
100; mmHg
